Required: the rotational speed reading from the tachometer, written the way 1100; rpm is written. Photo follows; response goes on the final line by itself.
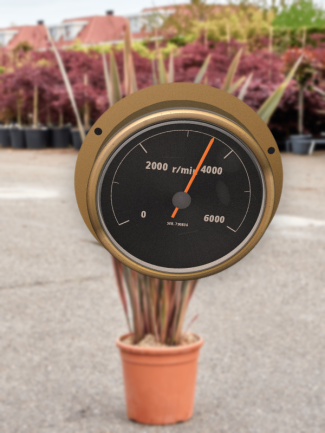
3500; rpm
